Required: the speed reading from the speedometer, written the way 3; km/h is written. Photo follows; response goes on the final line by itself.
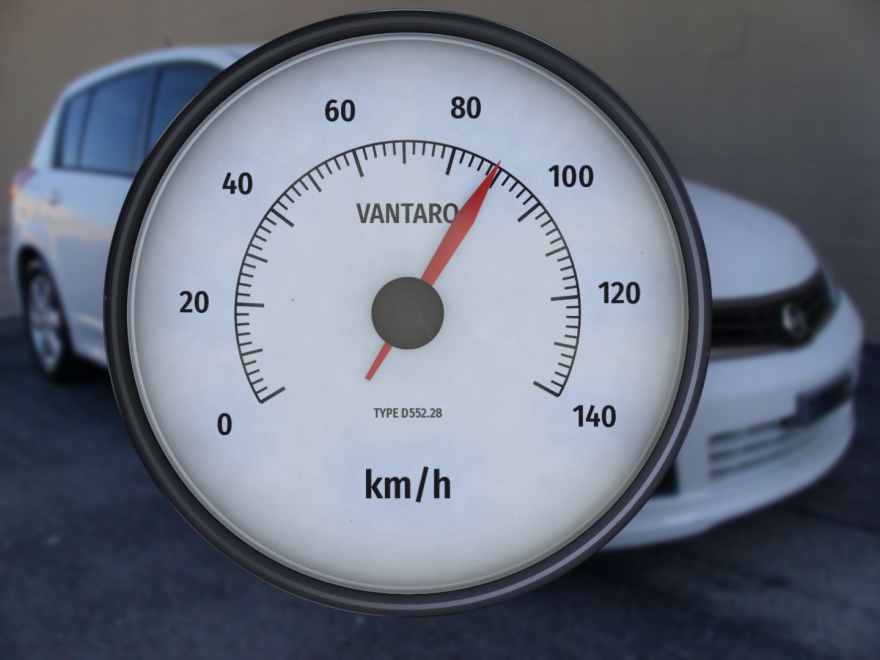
89; km/h
